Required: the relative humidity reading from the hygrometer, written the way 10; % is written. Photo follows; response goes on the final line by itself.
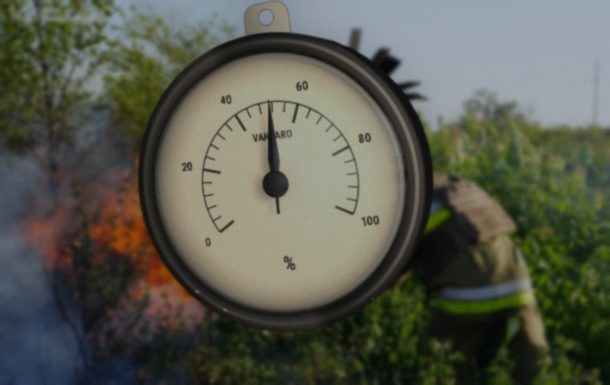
52; %
